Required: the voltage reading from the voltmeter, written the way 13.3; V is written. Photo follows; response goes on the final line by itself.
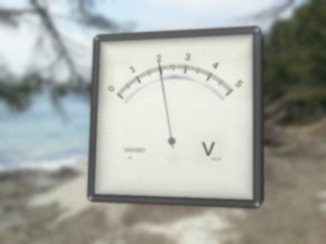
2; V
